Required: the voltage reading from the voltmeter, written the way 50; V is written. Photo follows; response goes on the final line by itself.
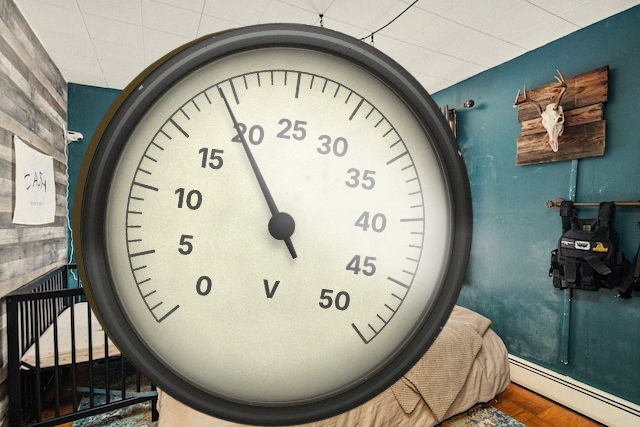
19; V
